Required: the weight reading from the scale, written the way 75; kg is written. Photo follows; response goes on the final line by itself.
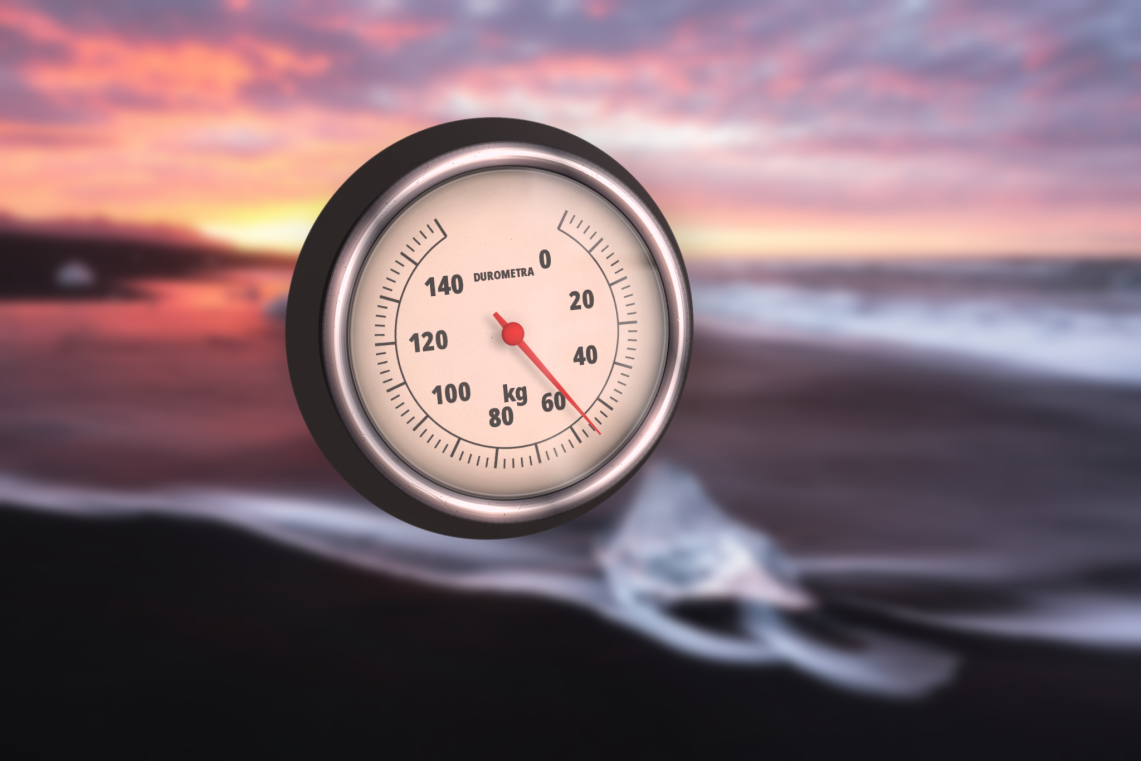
56; kg
